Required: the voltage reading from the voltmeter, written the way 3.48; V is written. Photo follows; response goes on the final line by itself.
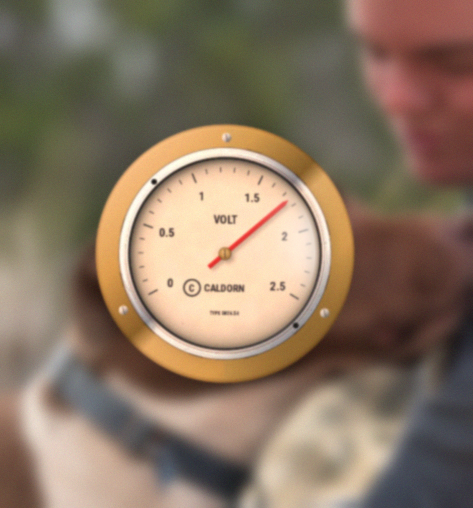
1.75; V
